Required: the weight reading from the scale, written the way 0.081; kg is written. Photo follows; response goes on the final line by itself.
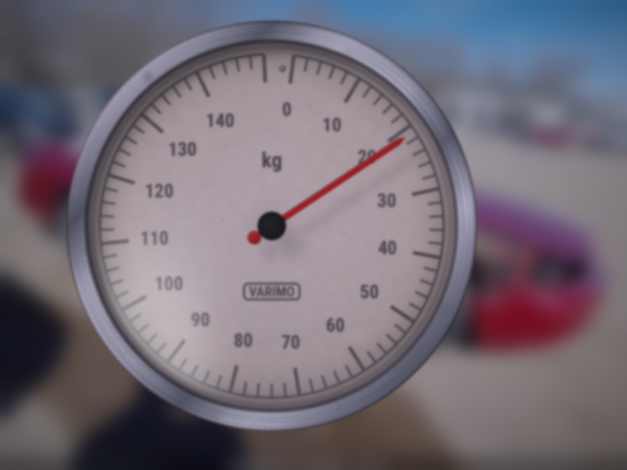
21; kg
